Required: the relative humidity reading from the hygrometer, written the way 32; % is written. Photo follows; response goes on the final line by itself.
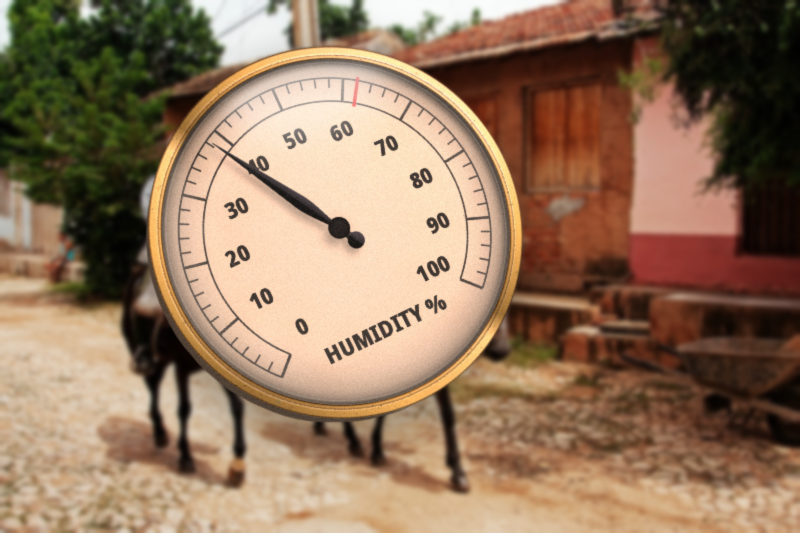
38; %
